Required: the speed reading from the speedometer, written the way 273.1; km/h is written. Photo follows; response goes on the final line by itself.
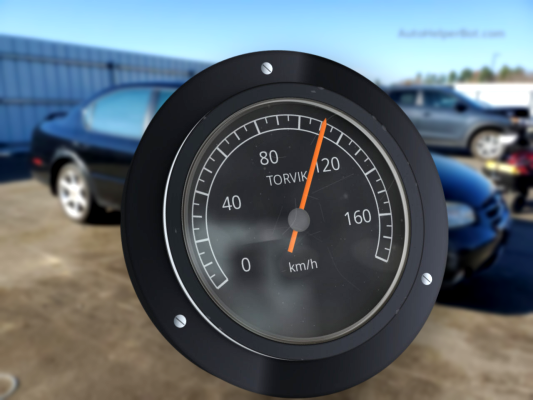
110; km/h
